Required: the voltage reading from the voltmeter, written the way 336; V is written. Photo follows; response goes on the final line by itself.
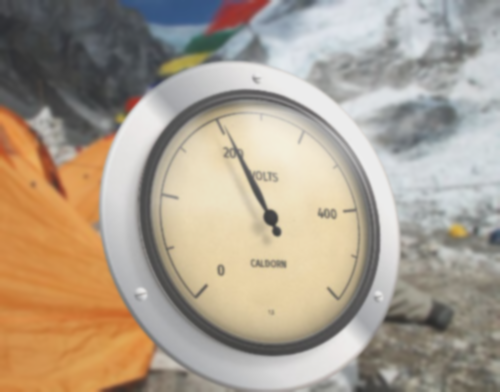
200; V
